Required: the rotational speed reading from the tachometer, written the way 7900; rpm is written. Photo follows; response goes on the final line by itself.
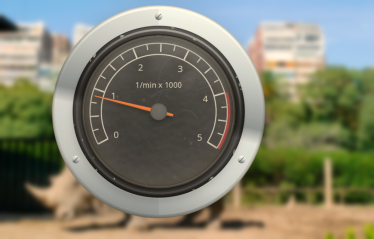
875; rpm
